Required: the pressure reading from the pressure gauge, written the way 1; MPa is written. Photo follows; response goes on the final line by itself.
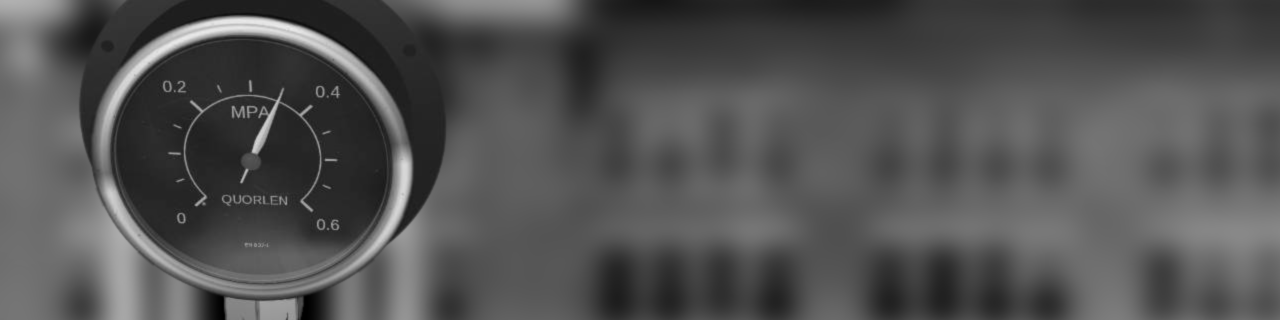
0.35; MPa
